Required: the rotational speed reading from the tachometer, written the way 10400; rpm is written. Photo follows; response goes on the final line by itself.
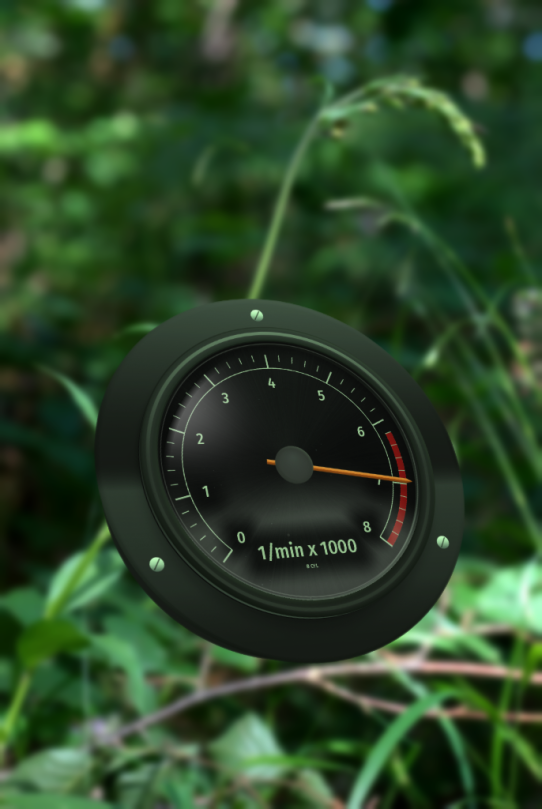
7000; rpm
